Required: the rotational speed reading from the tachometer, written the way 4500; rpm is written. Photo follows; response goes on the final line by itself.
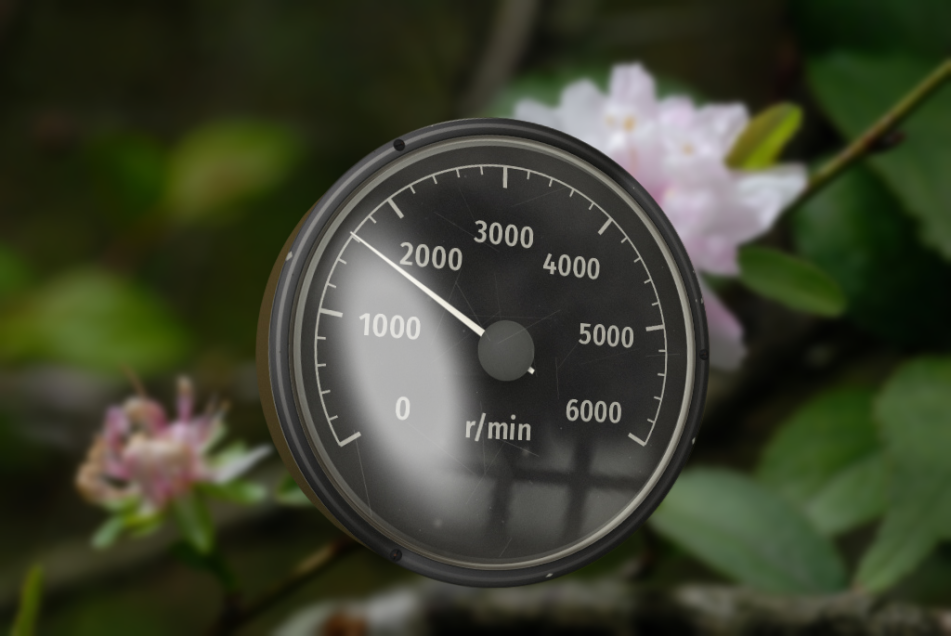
1600; rpm
